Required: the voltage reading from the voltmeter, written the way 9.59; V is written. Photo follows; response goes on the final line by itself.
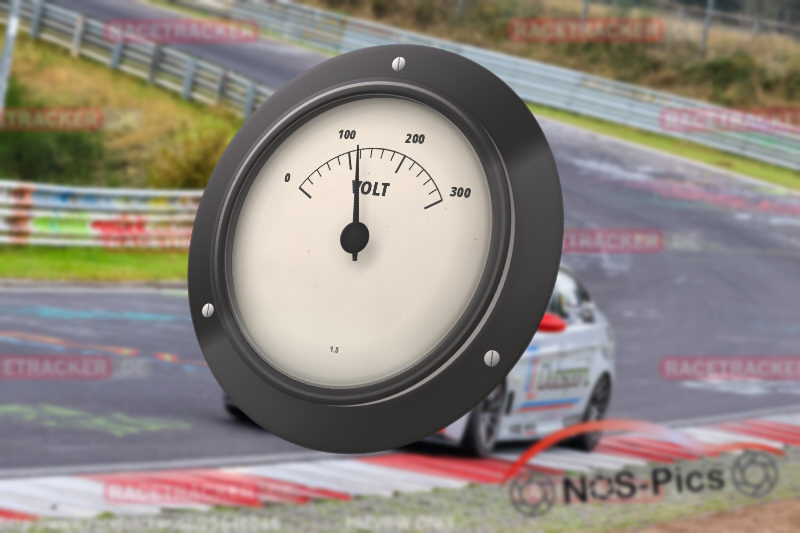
120; V
